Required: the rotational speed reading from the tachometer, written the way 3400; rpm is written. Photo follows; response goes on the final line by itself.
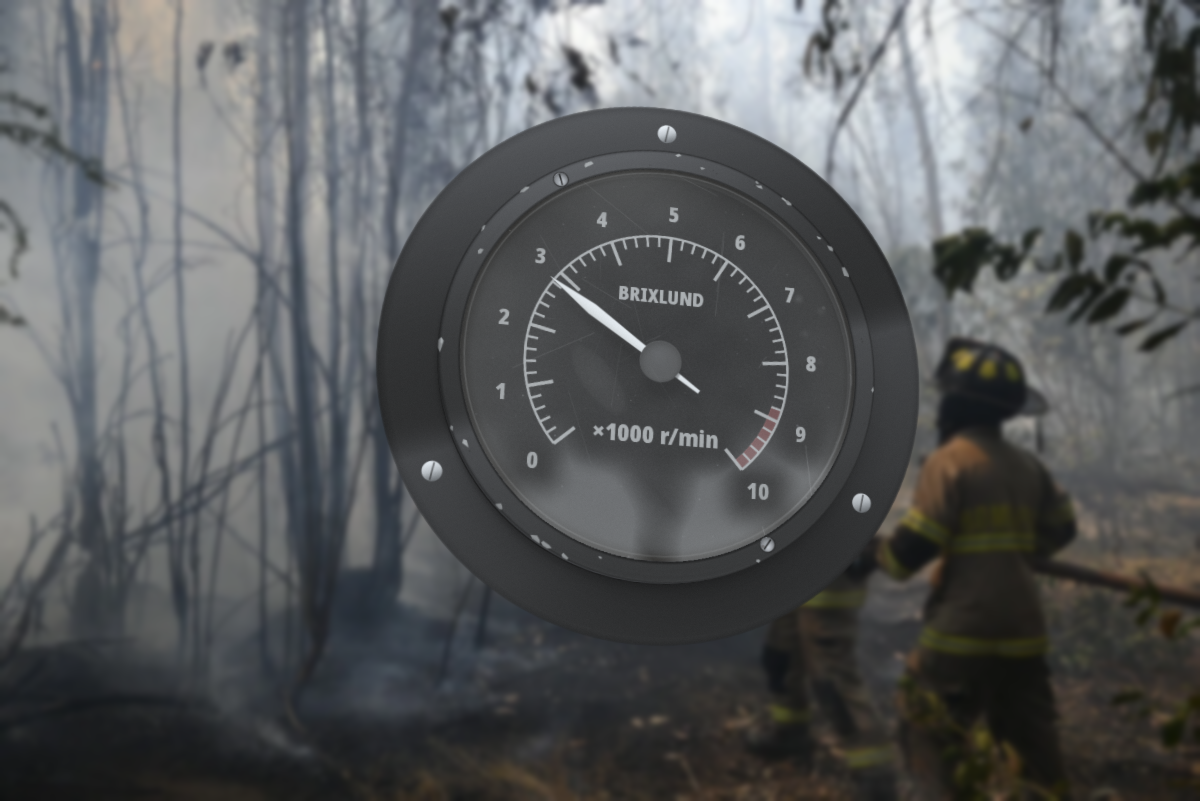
2800; rpm
